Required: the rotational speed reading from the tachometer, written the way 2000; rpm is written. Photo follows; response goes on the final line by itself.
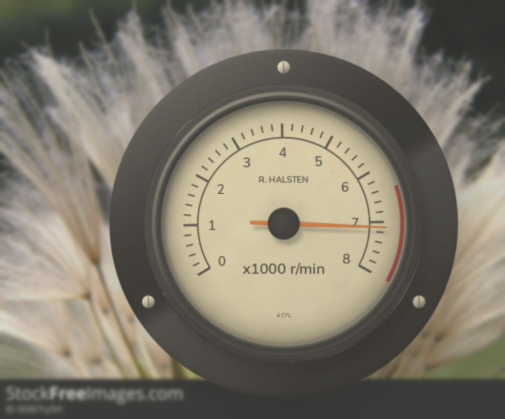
7100; rpm
